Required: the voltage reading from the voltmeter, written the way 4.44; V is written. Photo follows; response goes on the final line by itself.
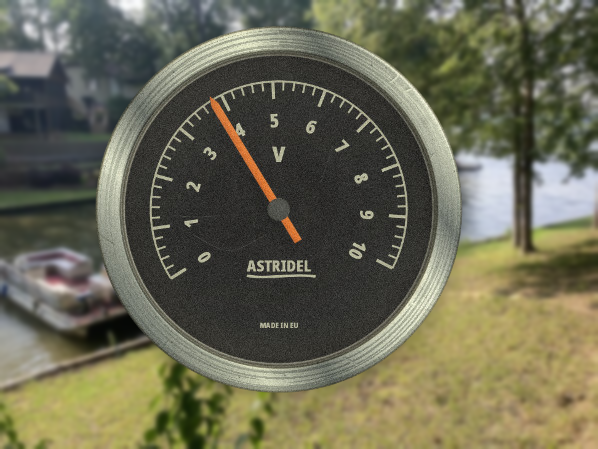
3.8; V
